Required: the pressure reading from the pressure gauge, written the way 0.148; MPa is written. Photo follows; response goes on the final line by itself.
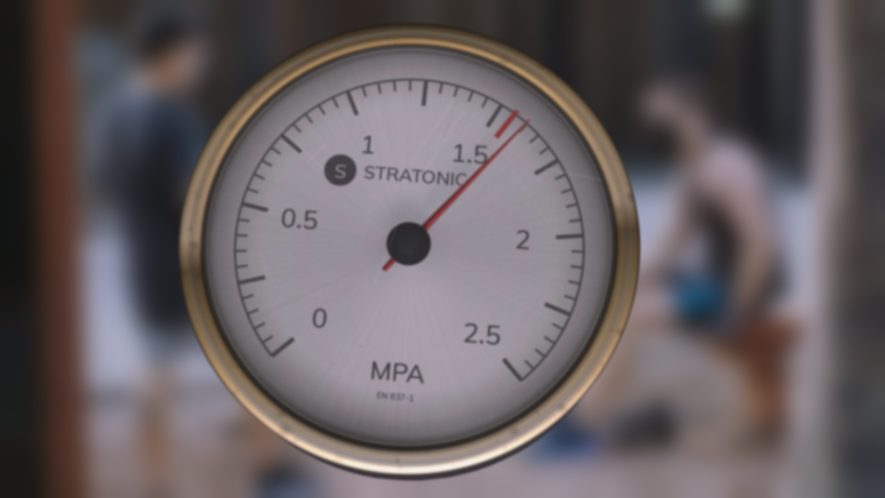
1.6; MPa
